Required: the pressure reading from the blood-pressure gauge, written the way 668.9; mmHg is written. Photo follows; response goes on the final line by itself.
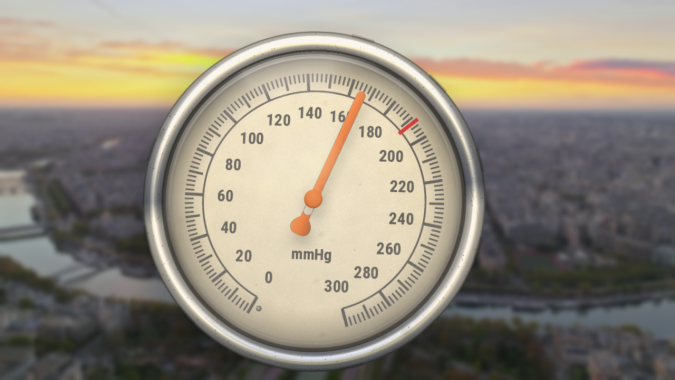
166; mmHg
